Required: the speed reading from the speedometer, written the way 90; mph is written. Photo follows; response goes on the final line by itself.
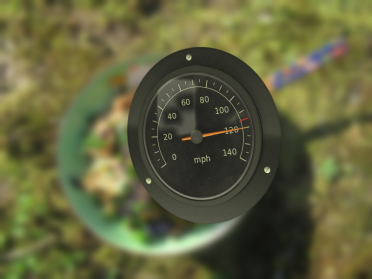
120; mph
